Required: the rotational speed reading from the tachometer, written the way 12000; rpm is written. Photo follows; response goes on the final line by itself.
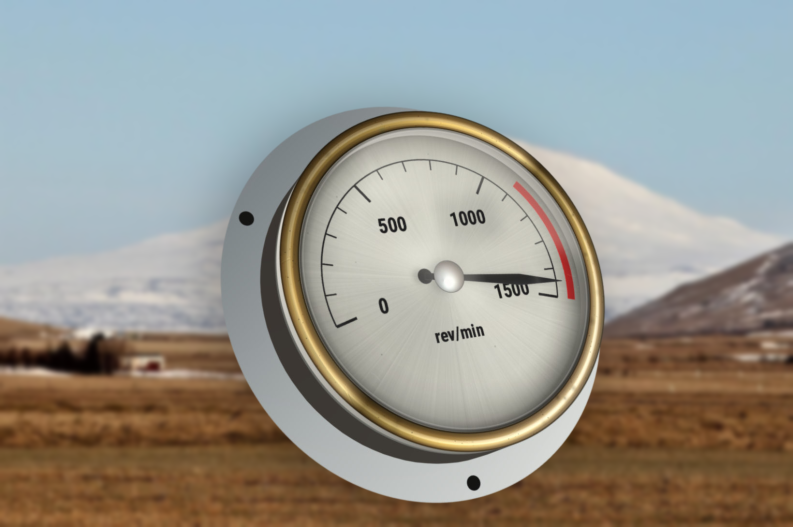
1450; rpm
